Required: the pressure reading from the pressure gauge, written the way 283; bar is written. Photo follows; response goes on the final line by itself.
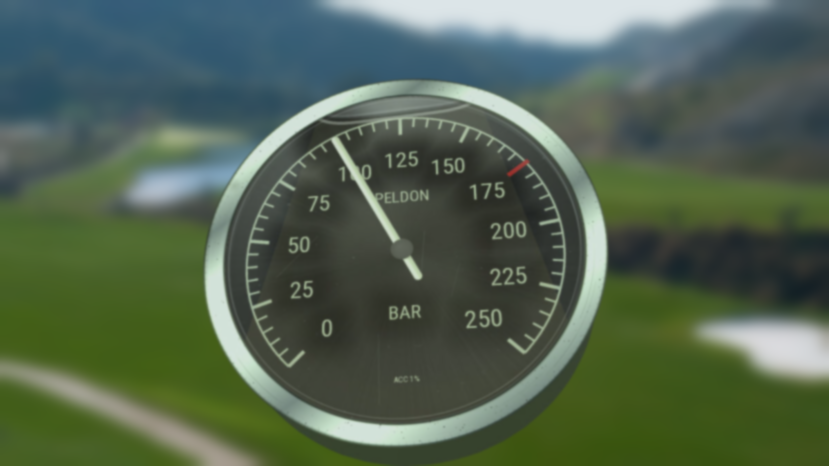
100; bar
